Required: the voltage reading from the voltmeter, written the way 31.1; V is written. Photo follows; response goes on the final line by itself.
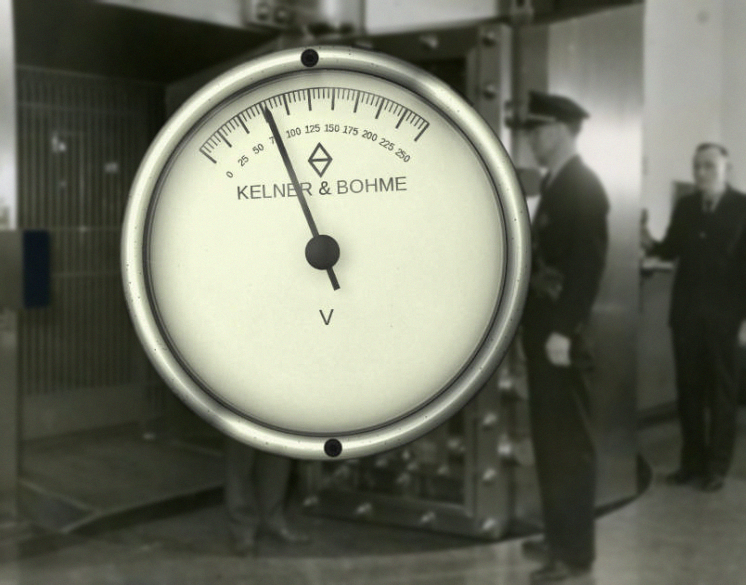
80; V
